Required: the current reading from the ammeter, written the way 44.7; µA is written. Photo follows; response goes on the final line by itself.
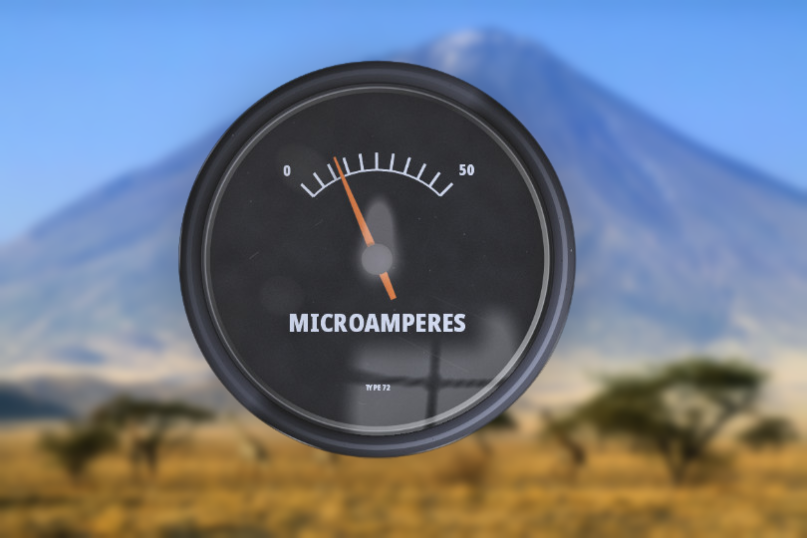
12.5; µA
